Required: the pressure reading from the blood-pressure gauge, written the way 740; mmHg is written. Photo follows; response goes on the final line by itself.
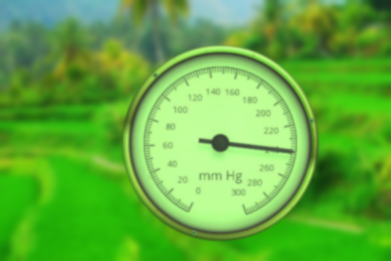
240; mmHg
